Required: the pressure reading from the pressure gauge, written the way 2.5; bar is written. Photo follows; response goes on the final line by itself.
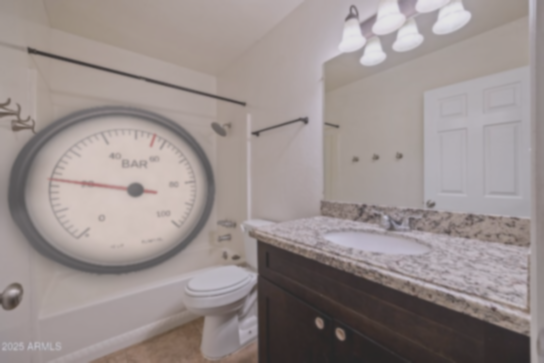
20; bar
